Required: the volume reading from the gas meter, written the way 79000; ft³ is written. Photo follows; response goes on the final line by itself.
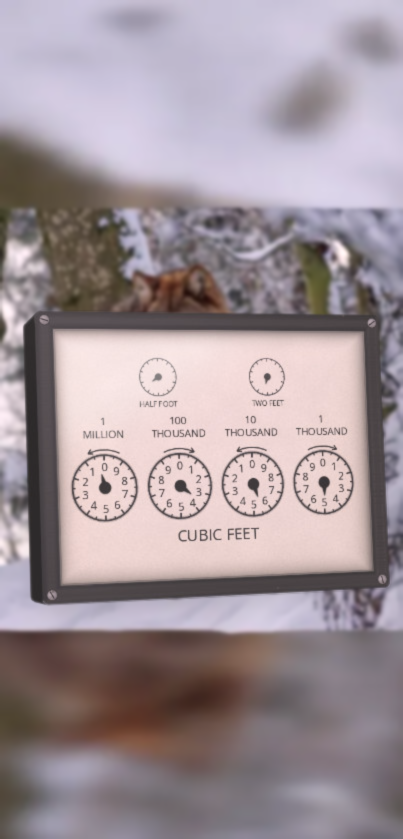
35500; ft³
